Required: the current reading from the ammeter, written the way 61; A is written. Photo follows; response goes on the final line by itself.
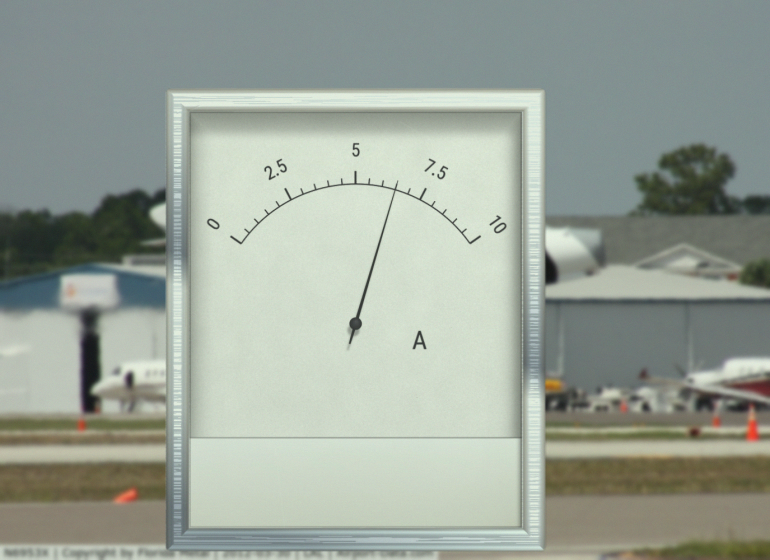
6.5; A
